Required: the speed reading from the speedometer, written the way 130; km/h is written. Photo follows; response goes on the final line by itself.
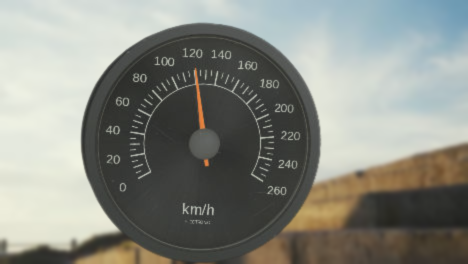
120; km/h
